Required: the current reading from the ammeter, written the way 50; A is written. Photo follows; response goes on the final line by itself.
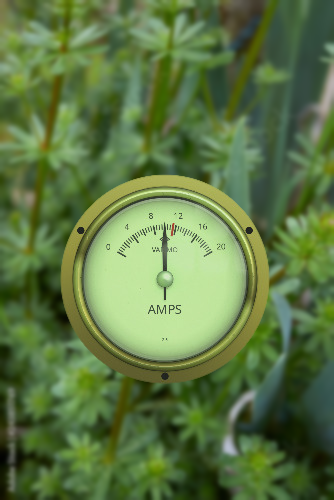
10; A
